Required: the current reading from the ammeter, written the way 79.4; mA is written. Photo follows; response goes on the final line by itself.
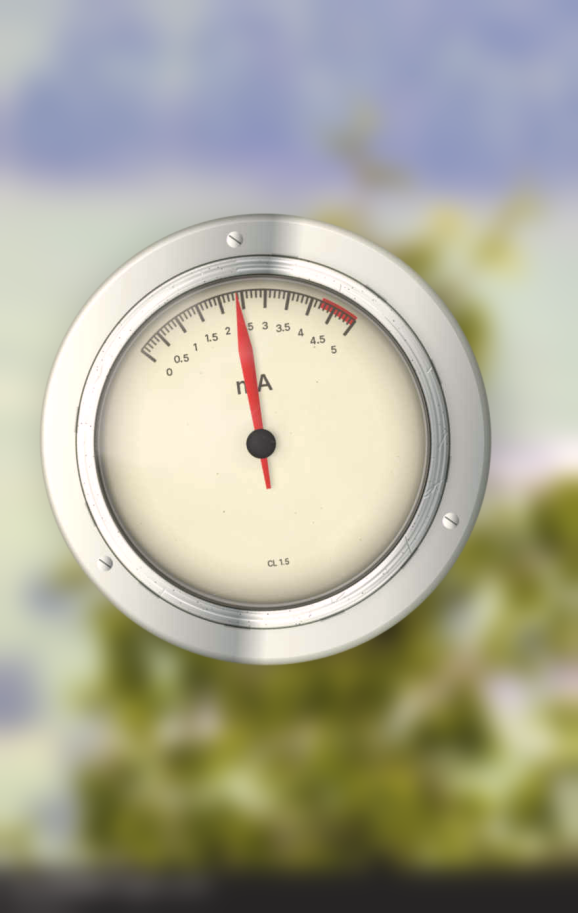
2.4; mA
